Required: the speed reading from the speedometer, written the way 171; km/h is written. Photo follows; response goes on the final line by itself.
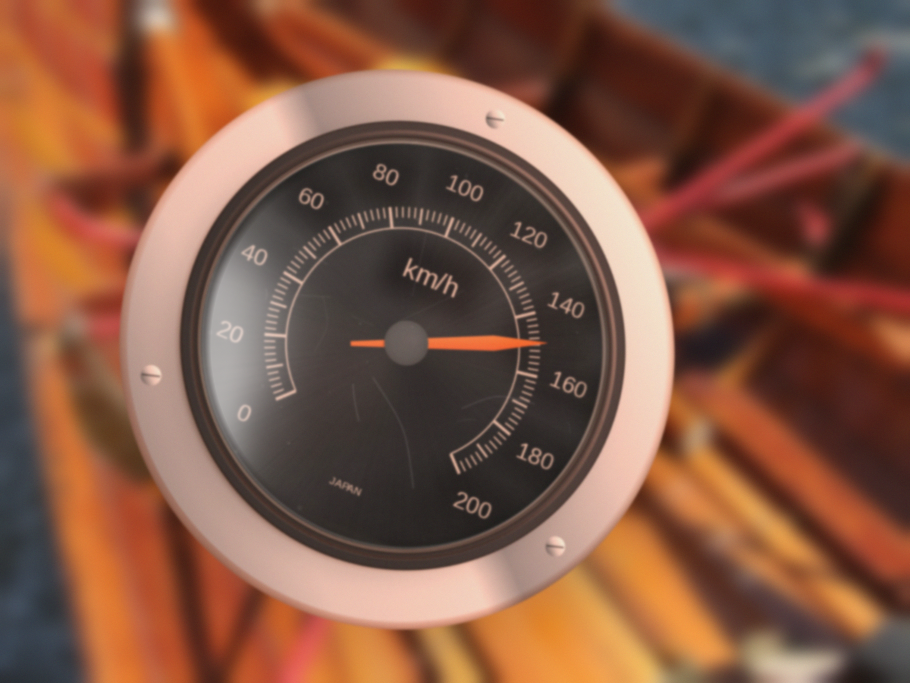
150; km/h
